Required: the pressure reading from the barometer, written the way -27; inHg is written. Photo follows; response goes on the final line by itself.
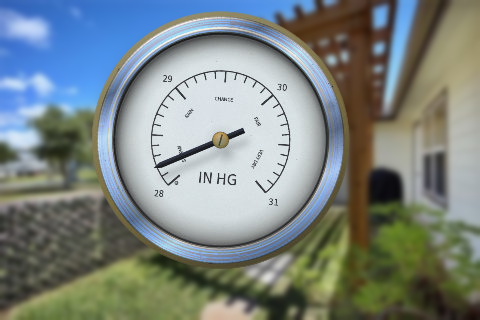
28.2; inHg
